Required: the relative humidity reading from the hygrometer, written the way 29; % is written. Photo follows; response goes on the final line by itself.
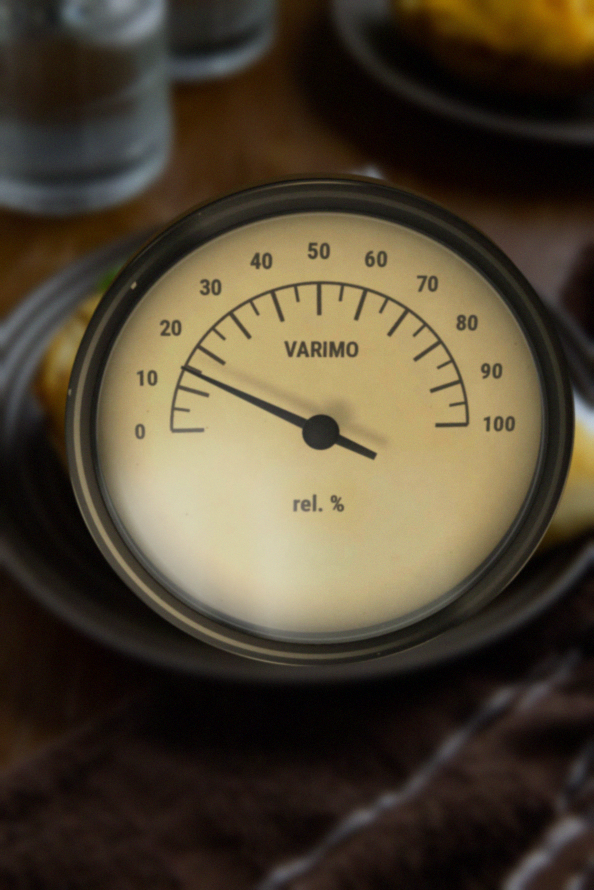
15; %
